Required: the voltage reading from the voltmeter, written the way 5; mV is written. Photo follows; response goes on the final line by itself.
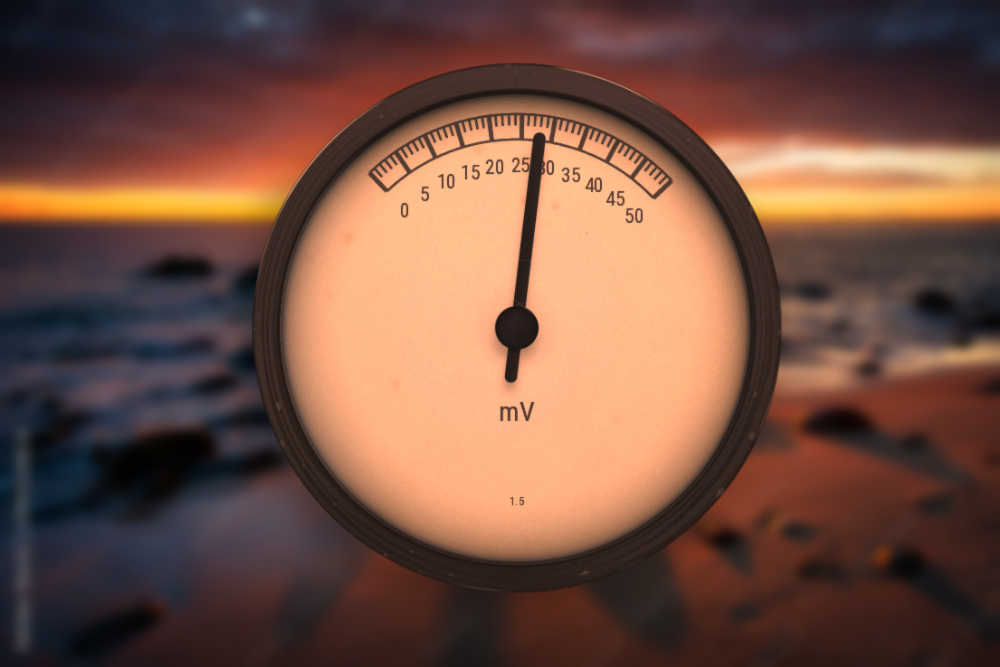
28; mV
